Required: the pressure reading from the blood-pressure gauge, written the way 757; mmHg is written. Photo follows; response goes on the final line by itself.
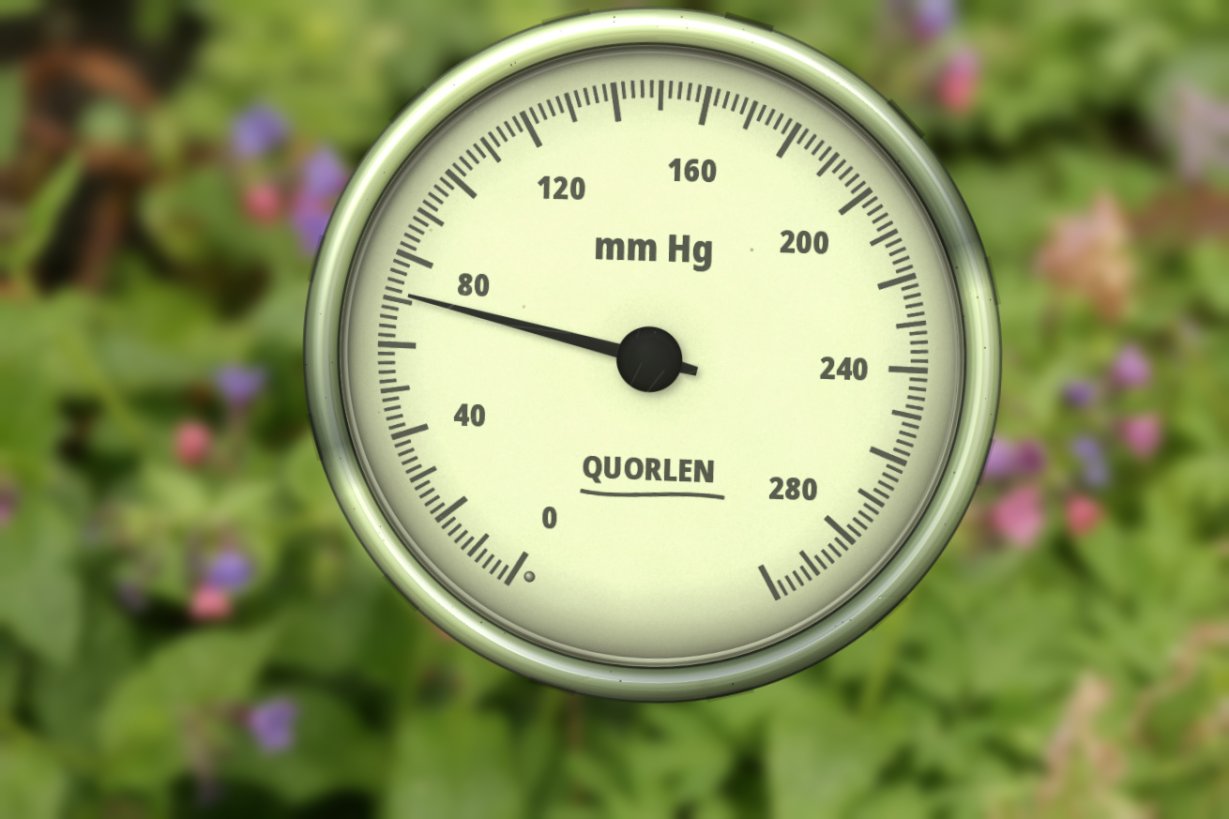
72; mmHg
